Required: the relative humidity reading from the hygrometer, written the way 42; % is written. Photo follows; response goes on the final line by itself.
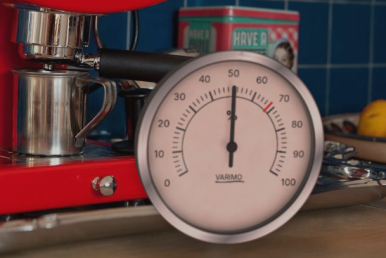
50; %
